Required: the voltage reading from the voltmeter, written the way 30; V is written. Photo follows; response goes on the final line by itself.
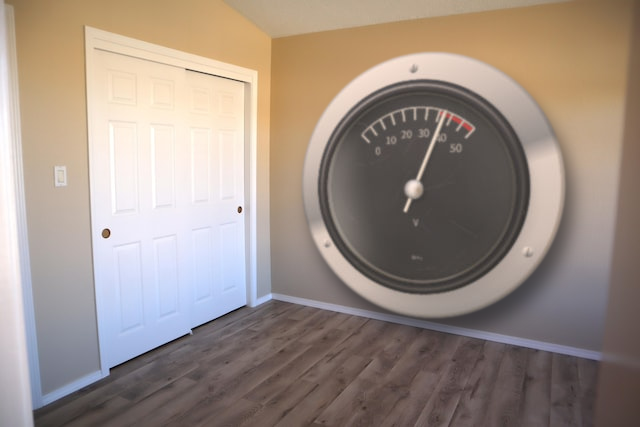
37.5; V
